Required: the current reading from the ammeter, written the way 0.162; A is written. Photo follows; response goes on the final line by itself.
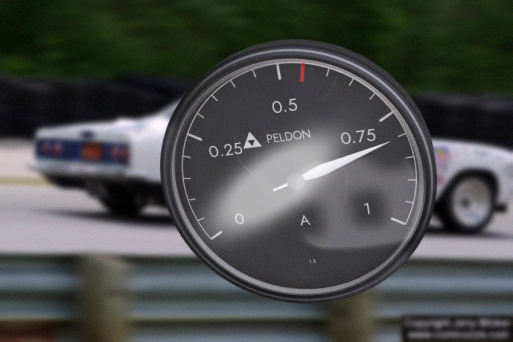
0.8; A
